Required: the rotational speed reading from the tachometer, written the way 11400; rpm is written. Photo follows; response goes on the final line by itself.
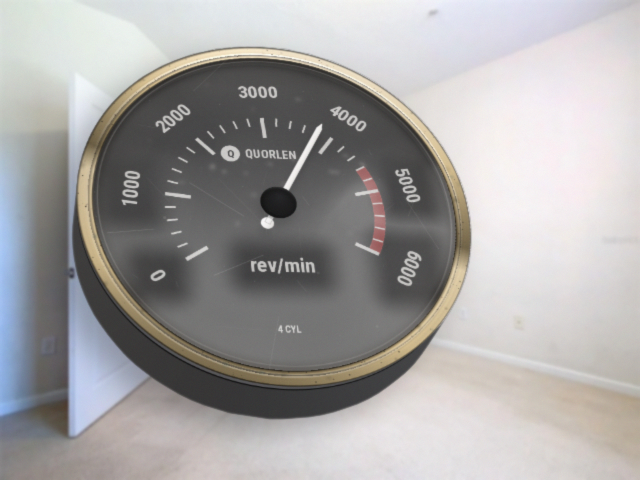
3800; rpm
